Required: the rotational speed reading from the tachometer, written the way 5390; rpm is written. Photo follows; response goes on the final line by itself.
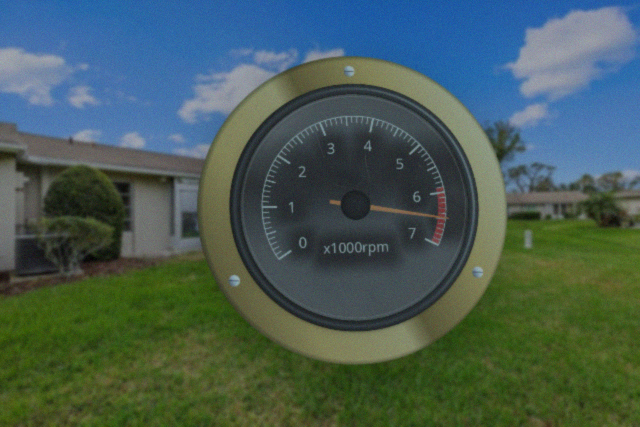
6500; rpm
